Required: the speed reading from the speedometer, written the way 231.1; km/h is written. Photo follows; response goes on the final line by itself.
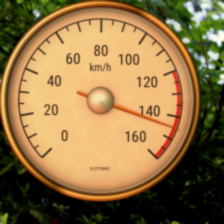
145; km/h
